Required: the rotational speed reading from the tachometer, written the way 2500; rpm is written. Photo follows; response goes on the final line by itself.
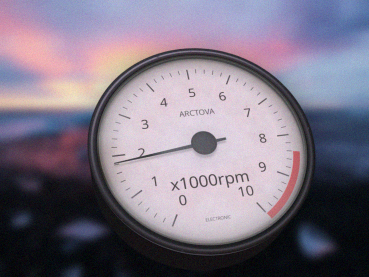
1800; rpm
